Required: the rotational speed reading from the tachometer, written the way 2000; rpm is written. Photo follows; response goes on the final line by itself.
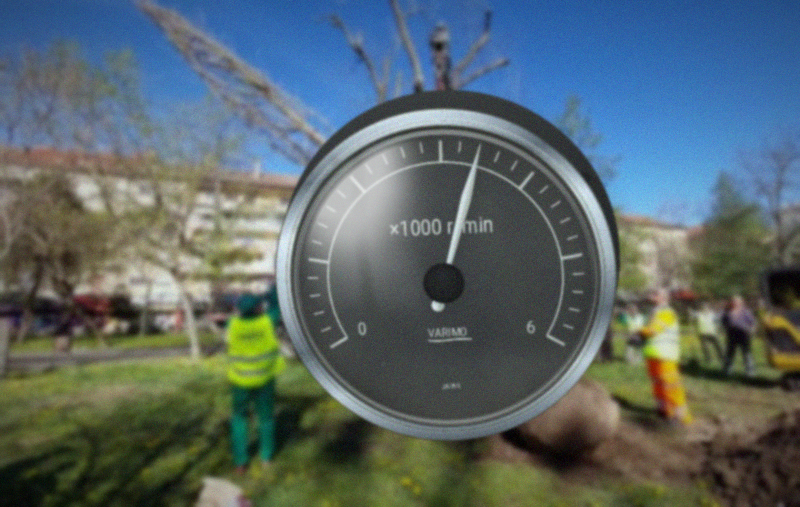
3400; rpm
